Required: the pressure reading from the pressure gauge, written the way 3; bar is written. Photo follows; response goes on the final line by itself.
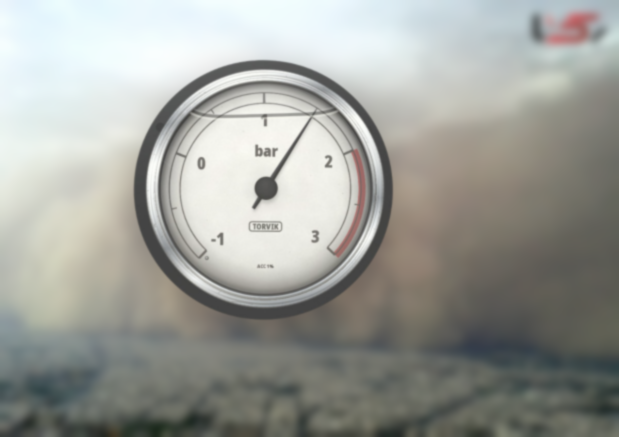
1.5; bar
